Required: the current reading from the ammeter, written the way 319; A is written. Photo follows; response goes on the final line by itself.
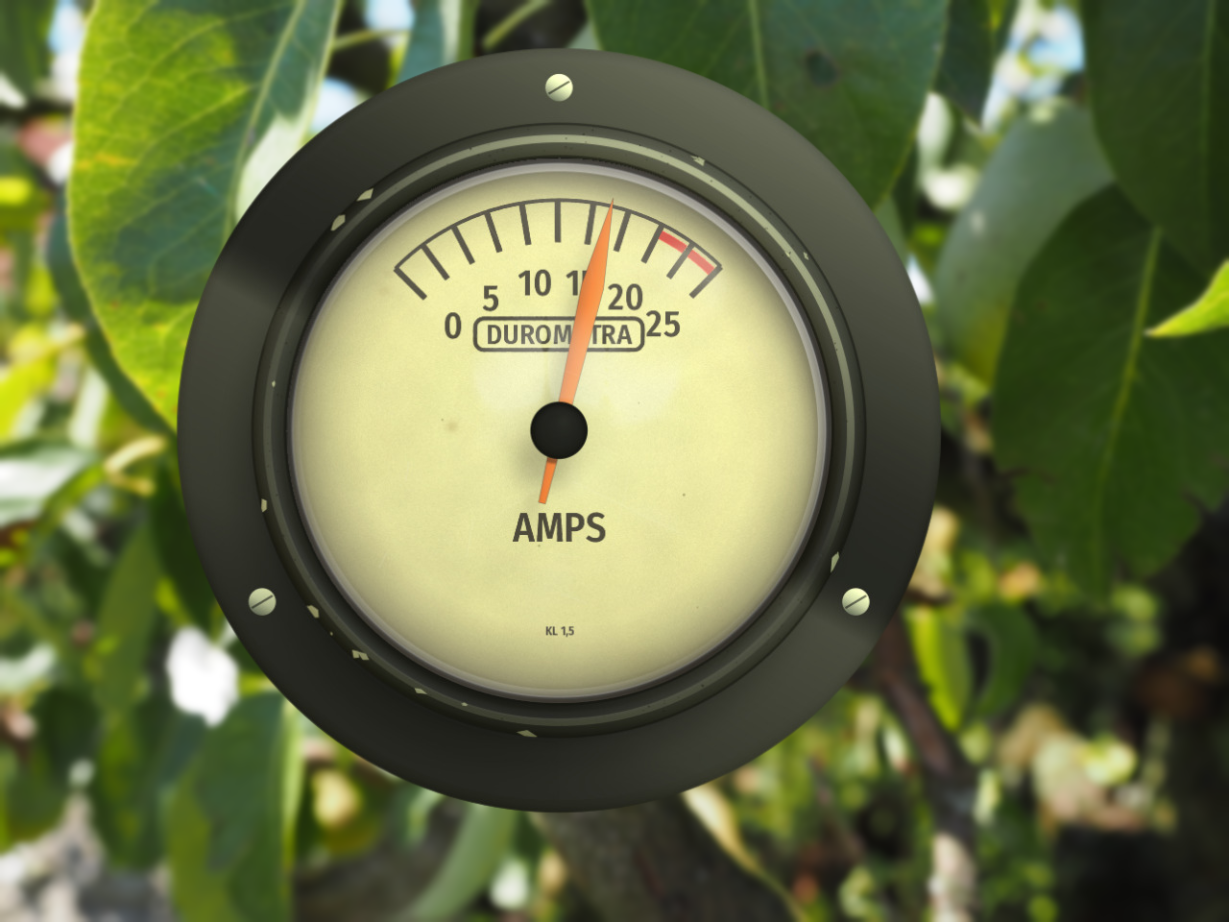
16.25; A
